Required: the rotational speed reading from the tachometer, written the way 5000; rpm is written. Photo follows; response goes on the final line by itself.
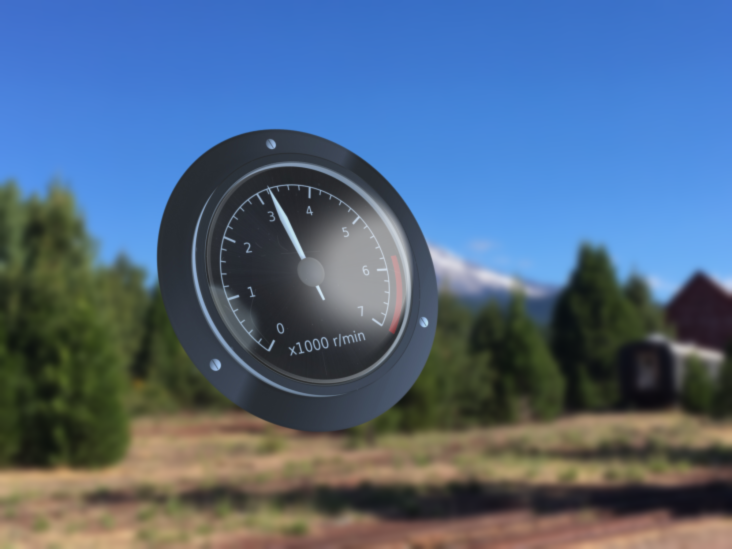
3200; rpm
